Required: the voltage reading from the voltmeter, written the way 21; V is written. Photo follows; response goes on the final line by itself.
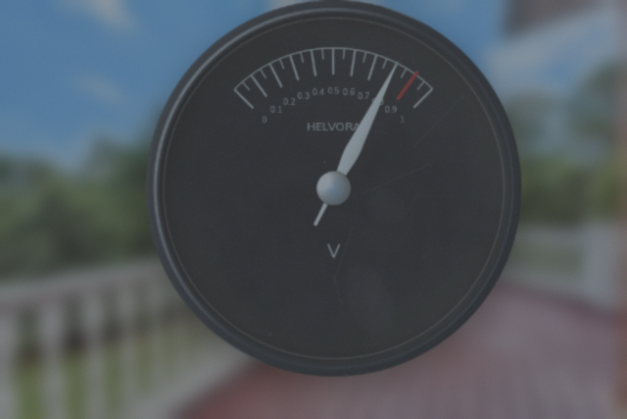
0.8; V
